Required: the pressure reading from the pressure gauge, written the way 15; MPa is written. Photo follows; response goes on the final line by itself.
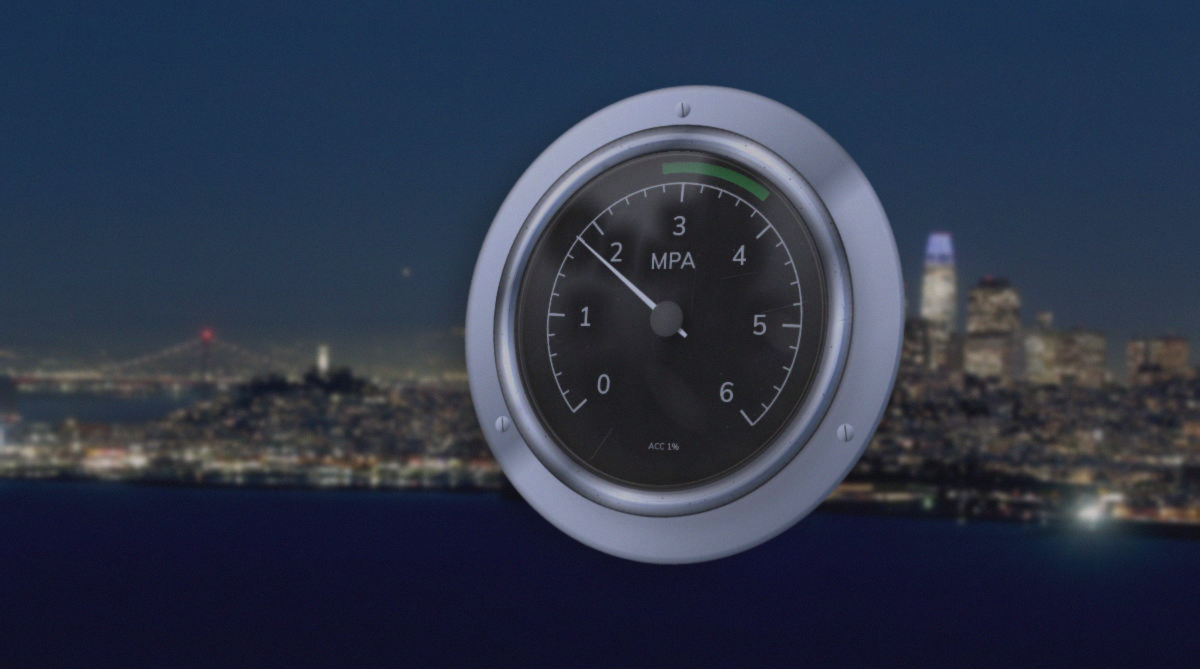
1.8; MPa
